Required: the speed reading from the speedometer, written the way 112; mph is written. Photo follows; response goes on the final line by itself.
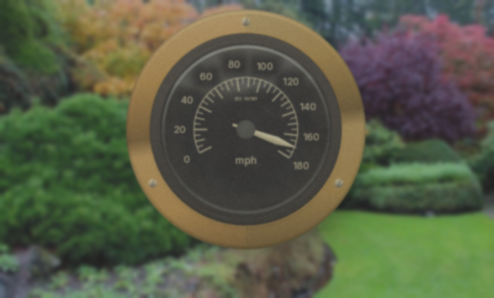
170; mph
